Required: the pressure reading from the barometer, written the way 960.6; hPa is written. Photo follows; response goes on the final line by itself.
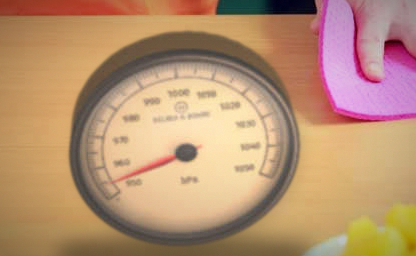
955; hPa
